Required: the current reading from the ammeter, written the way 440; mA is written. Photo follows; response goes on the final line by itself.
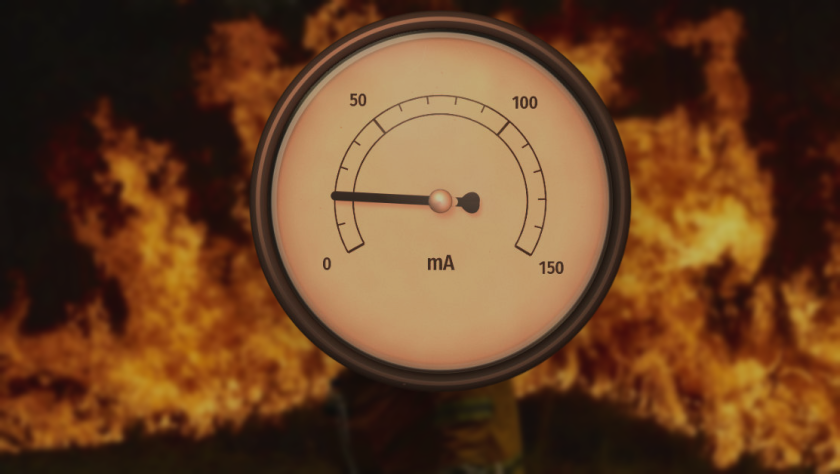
20; mA
